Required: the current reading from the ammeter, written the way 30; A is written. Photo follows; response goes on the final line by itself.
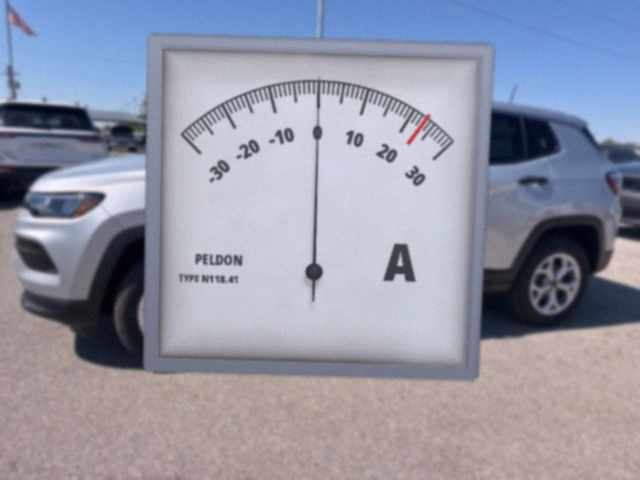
0; A
